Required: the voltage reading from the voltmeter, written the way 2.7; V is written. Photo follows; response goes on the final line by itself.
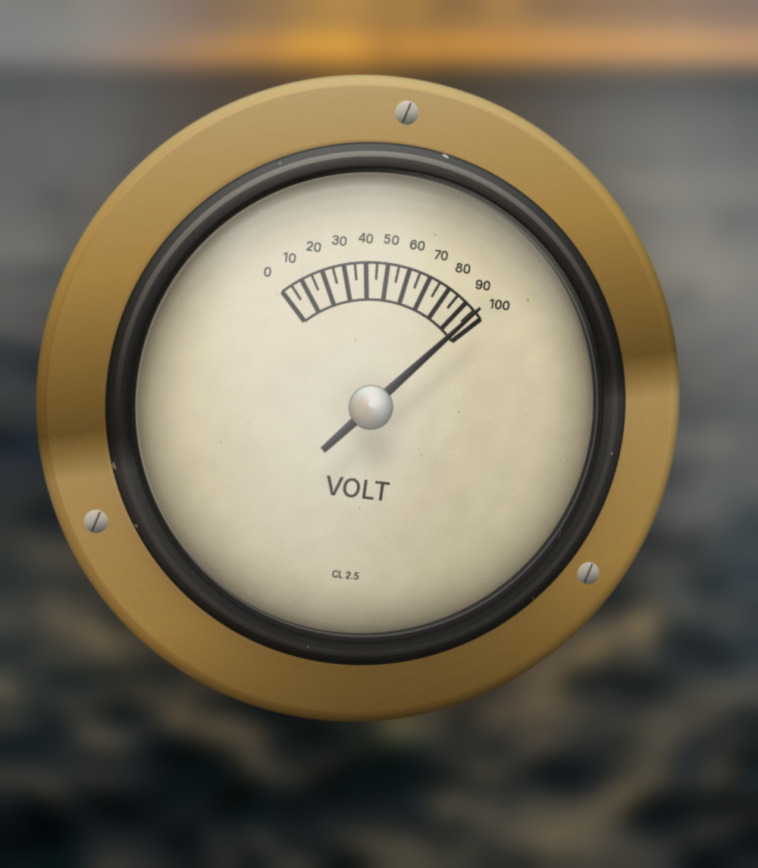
95; V
